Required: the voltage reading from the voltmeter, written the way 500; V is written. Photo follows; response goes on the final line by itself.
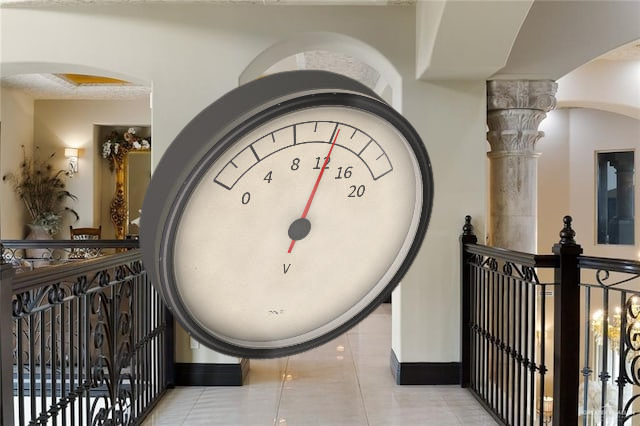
12; V
